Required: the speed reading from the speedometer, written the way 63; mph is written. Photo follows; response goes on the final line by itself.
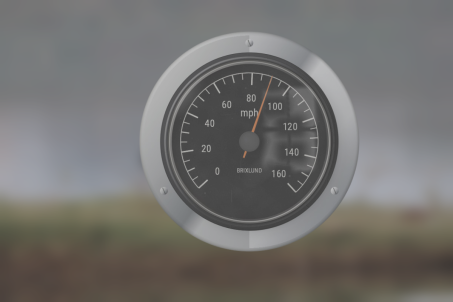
90; mph
